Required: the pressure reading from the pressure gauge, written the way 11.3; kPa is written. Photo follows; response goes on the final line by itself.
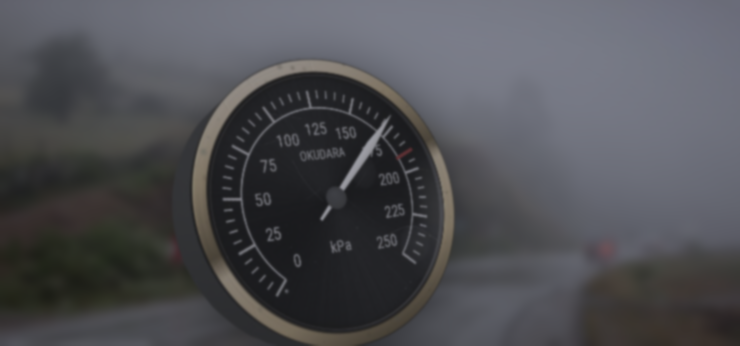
170; kPa
